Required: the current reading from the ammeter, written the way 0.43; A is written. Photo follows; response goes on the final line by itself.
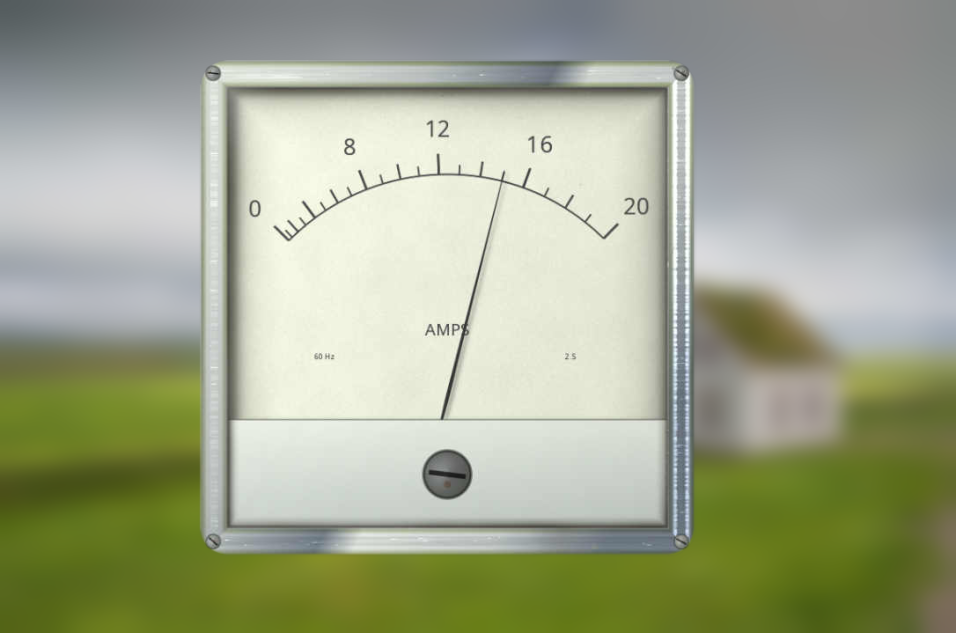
15; A
